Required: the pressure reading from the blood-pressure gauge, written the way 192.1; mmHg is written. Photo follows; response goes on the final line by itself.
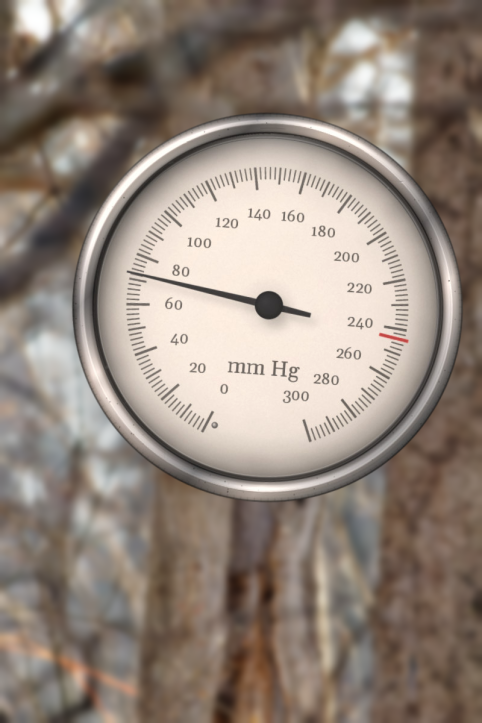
72; mmHg
